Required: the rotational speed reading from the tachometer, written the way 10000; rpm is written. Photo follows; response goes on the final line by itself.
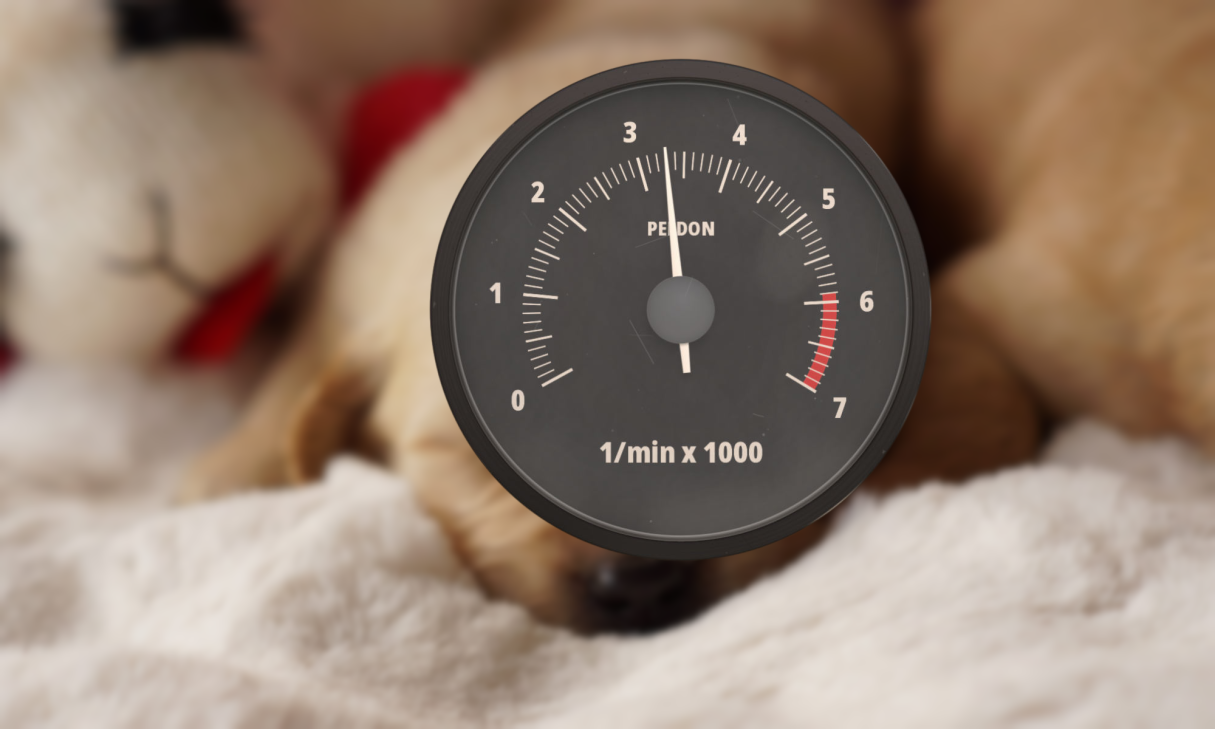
3300; rpm
